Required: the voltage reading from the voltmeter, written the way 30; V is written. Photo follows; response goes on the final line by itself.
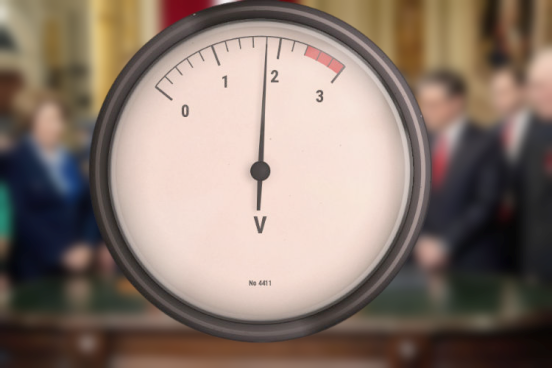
1.8; V
